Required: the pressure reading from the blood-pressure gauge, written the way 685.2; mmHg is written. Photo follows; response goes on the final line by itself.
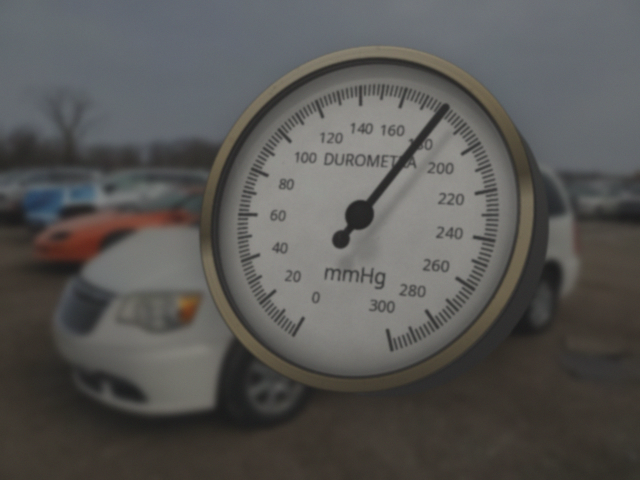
180; mmHg
